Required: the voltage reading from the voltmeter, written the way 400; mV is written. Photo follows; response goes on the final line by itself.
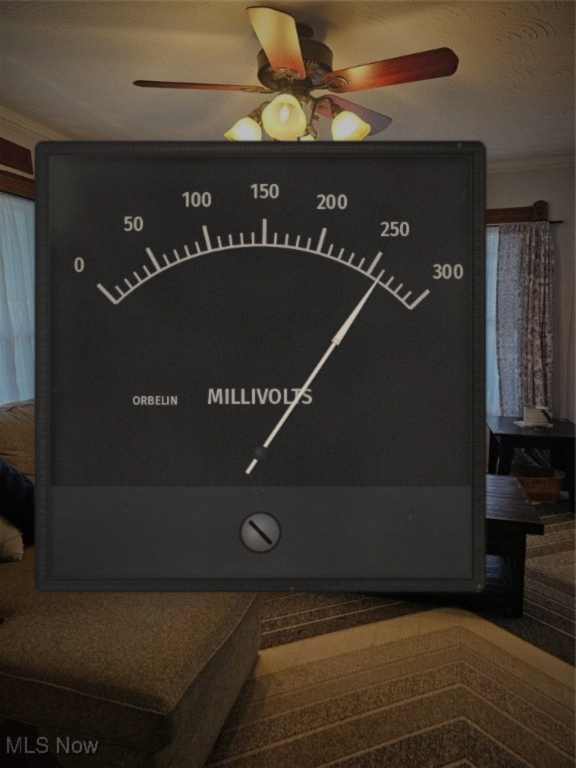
260; mV
